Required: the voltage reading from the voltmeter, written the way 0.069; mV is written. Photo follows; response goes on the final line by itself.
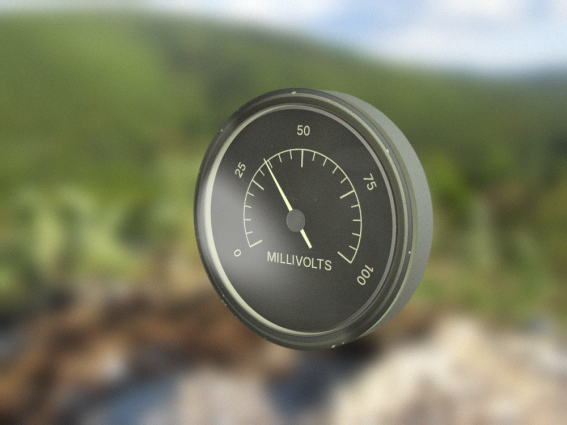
35; mV
